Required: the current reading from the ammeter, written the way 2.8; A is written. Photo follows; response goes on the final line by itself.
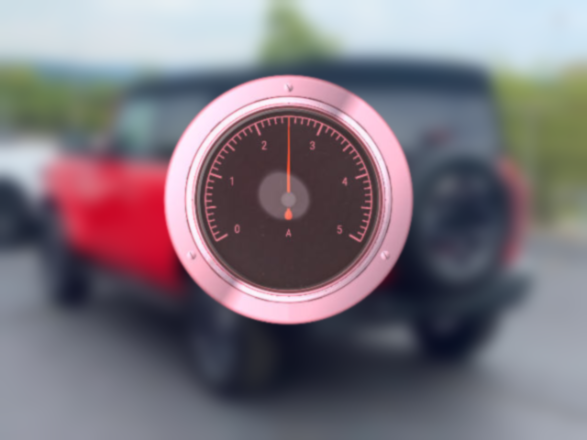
2.5; A
